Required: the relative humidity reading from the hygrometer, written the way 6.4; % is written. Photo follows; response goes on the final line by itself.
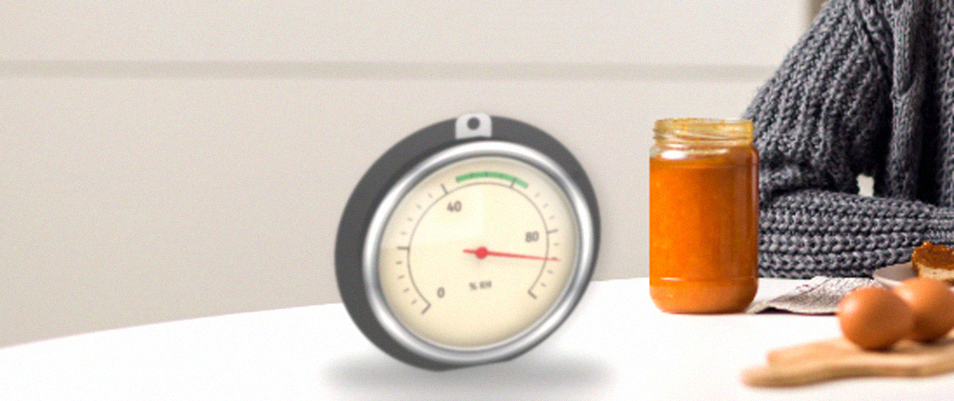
88; %
